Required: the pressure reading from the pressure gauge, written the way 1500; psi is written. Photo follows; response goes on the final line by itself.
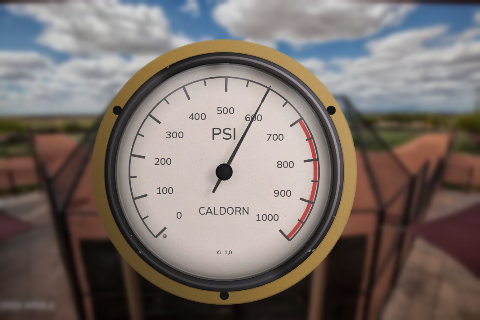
600; psi
